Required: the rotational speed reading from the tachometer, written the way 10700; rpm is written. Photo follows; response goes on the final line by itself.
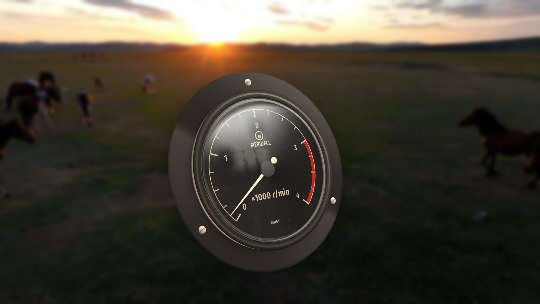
125; rpm
